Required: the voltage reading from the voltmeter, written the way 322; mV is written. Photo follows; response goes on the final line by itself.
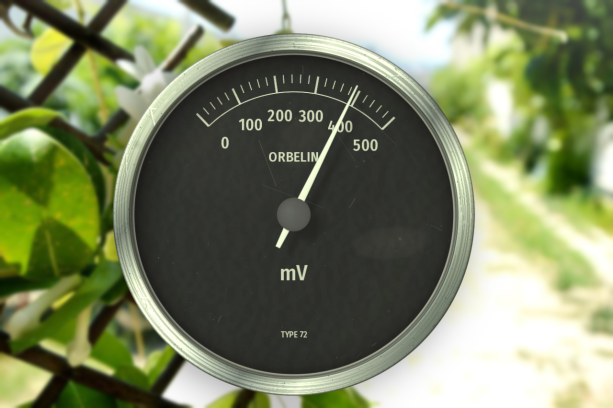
390; mV
